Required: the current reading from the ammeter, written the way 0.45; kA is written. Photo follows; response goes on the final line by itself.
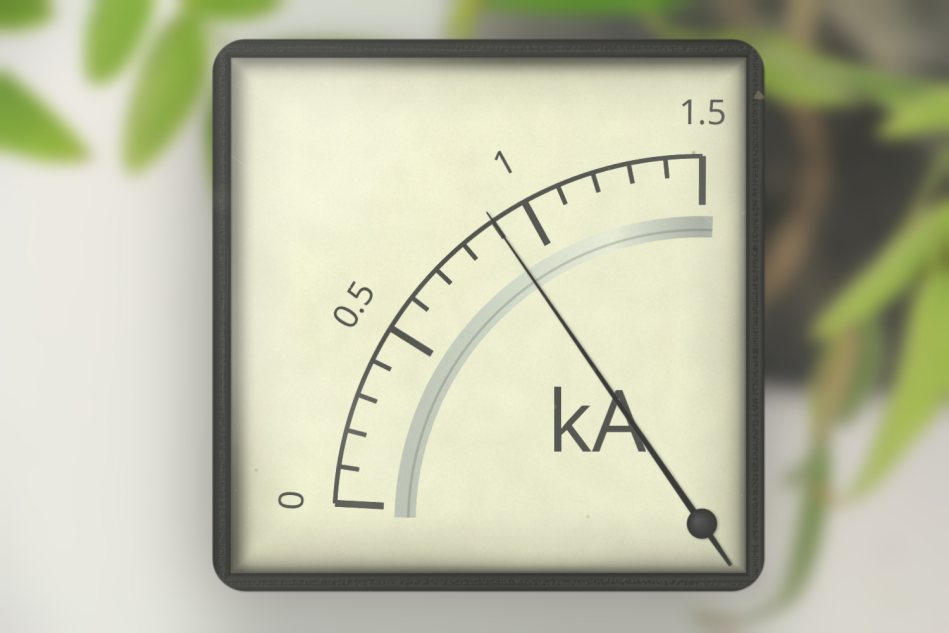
0.9; kA
